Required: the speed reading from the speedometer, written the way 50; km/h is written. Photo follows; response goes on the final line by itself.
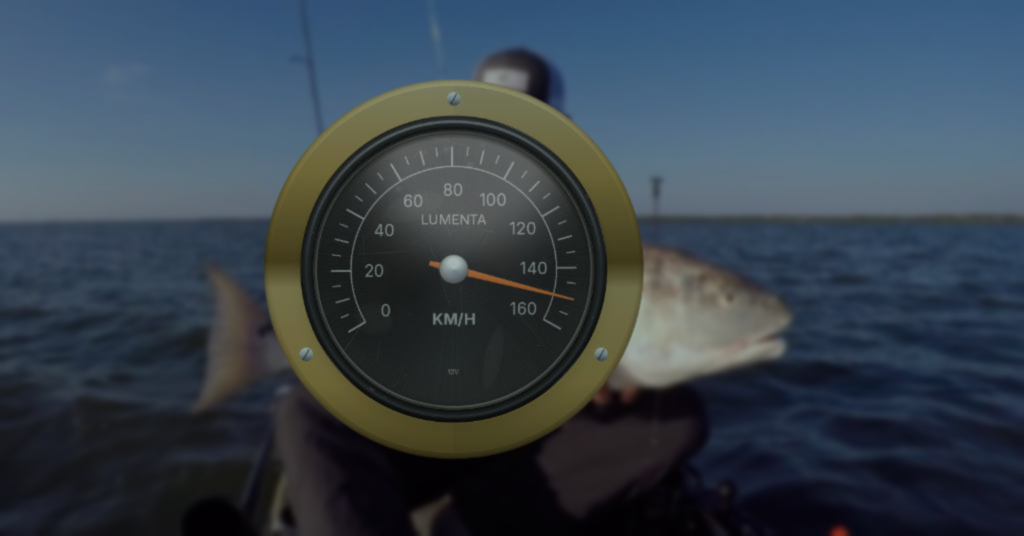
150; km/h
